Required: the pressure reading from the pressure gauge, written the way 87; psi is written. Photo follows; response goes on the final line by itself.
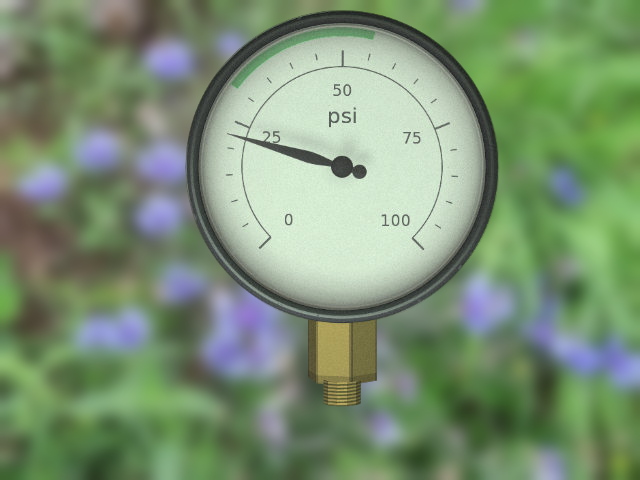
22.5; psi
